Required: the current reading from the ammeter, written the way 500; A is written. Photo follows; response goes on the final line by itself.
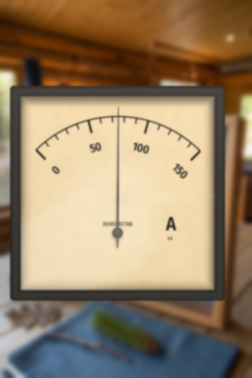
75; A
